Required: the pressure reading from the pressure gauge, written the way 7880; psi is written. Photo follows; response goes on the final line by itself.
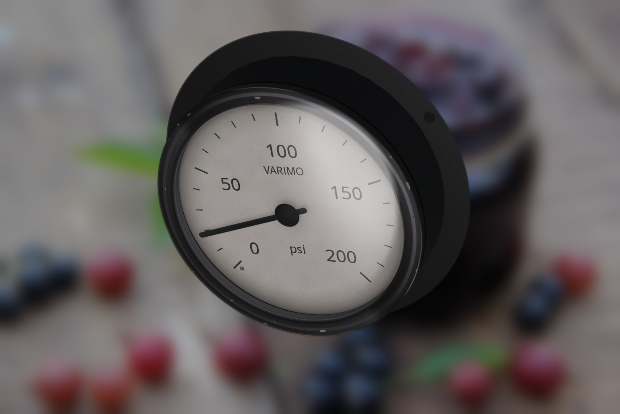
20; psi
